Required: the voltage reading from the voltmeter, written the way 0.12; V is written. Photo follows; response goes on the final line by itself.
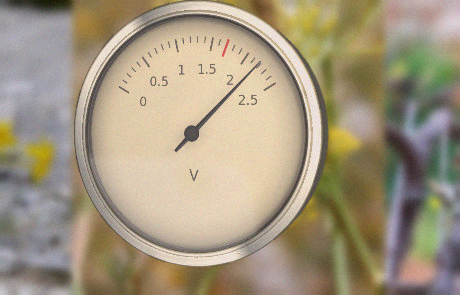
2.2; V
